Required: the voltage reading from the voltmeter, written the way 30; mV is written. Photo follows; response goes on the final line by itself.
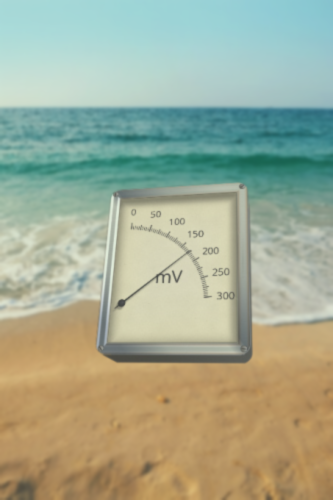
175; mV
